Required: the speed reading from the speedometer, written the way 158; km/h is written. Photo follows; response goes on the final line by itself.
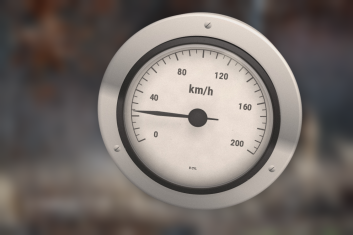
25; km/h
